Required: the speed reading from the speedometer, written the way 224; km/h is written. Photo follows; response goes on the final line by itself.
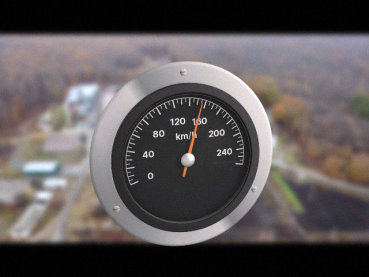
155; km/h
